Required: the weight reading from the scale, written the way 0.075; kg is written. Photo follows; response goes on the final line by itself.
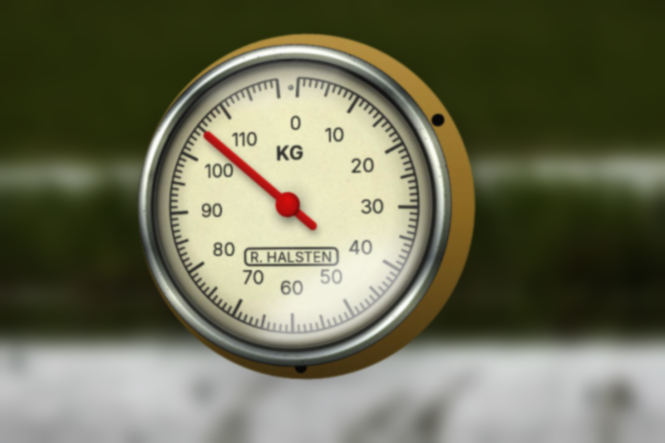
105; kg
